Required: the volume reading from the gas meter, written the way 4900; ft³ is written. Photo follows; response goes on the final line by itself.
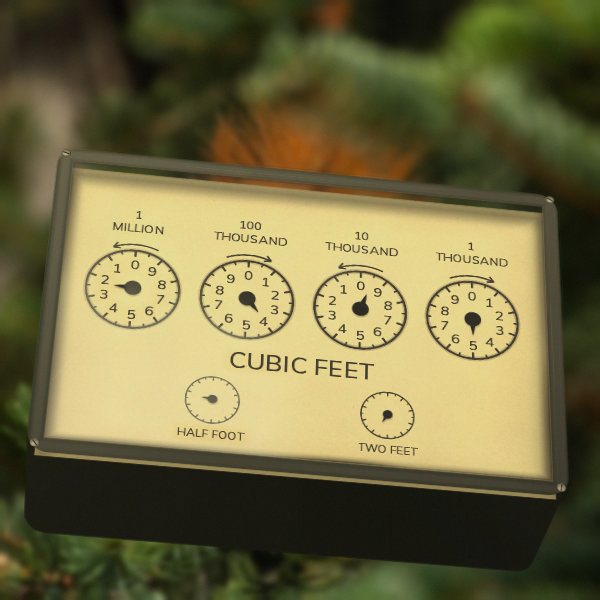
239500; ft³
